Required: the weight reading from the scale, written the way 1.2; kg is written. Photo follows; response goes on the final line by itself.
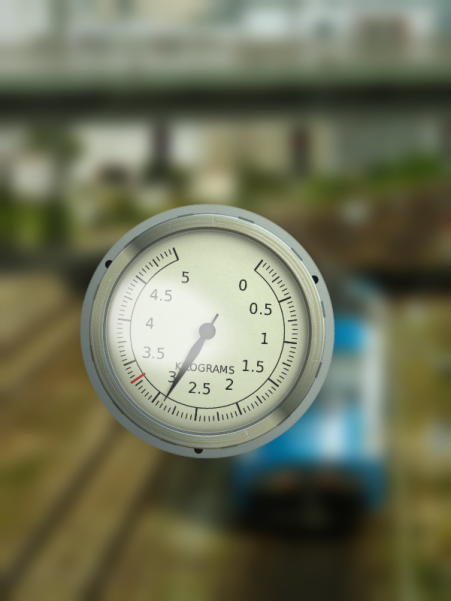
2.9; kg
